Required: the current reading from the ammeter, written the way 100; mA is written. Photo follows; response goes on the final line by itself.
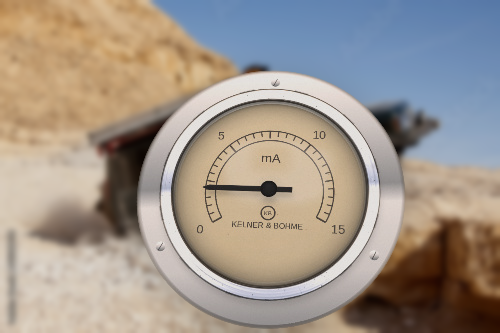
2; mA
